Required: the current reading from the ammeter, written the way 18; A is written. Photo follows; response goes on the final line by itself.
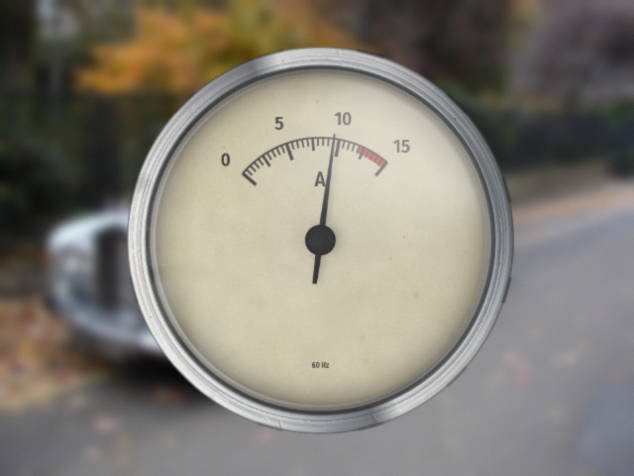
9.5; A
